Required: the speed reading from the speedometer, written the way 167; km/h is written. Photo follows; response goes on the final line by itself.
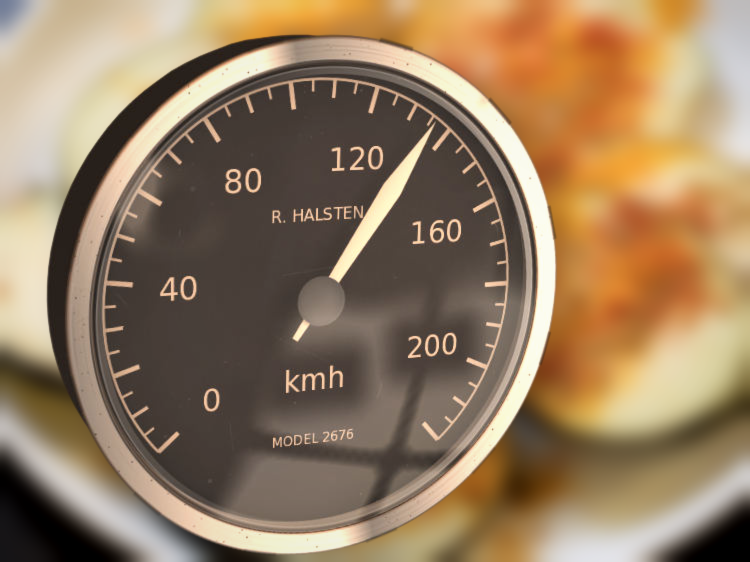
135; km/h
